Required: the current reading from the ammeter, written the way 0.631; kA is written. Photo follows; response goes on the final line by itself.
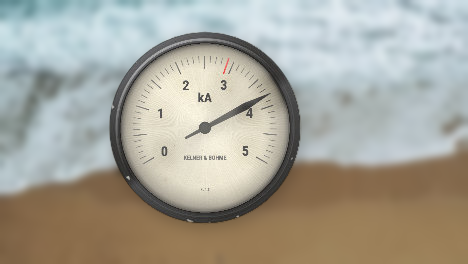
3.8; kA
